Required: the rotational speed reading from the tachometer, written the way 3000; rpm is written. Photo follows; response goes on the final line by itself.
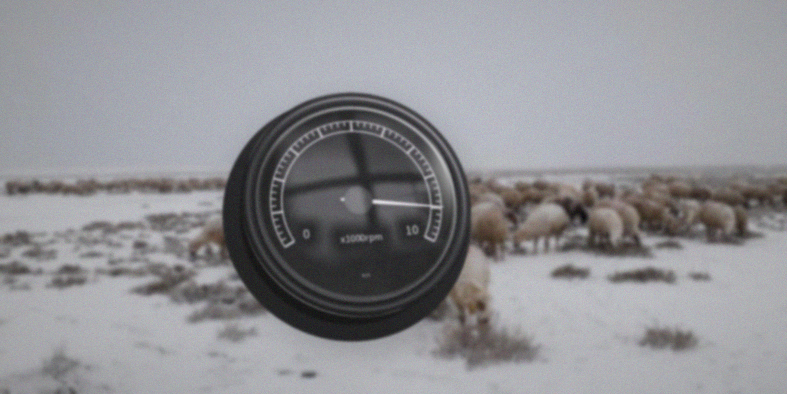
9000; rpm
